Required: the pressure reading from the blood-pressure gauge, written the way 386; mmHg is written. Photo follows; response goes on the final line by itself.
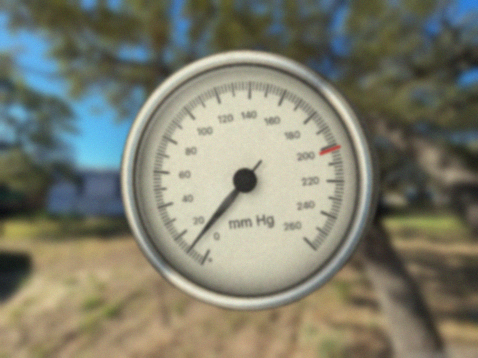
10; mmHg
